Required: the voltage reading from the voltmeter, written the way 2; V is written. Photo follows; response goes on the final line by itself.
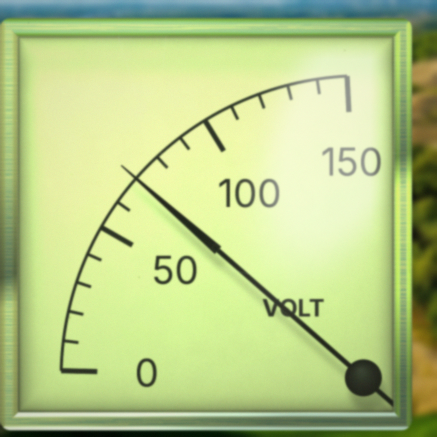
70; V
